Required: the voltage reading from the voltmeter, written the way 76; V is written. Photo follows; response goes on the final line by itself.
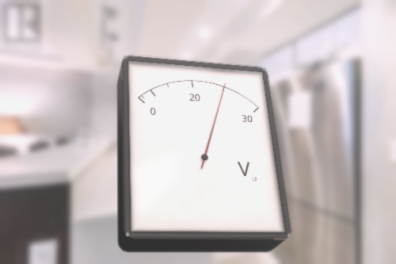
25; V
